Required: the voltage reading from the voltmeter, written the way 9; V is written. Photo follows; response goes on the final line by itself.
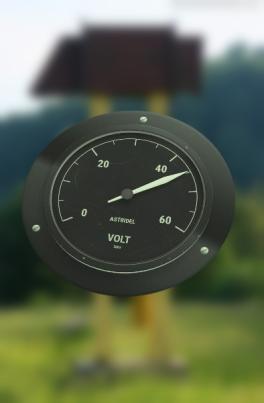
45; V
